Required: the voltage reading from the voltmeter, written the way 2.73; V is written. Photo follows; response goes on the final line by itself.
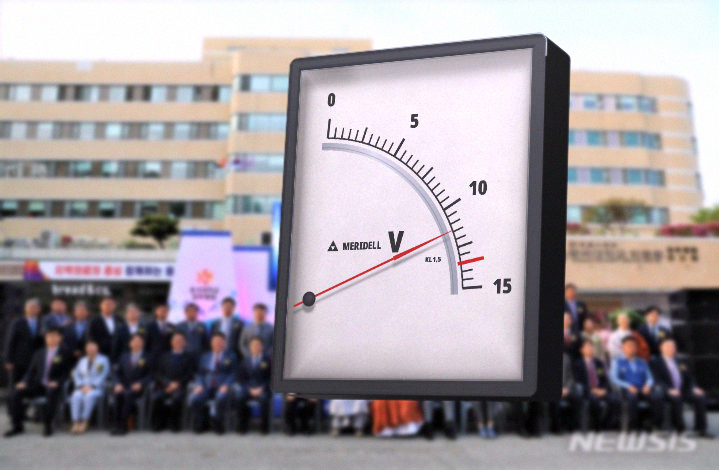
11.5; V
